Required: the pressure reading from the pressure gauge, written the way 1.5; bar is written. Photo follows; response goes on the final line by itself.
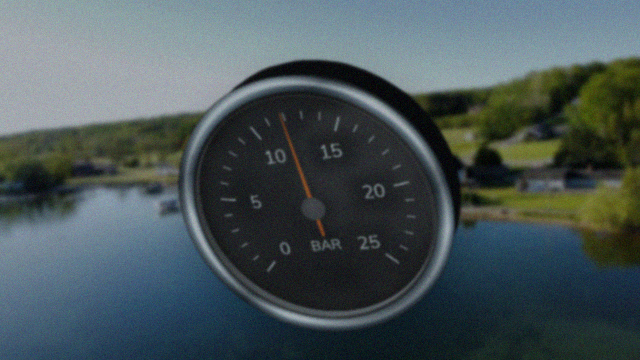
12; bar
